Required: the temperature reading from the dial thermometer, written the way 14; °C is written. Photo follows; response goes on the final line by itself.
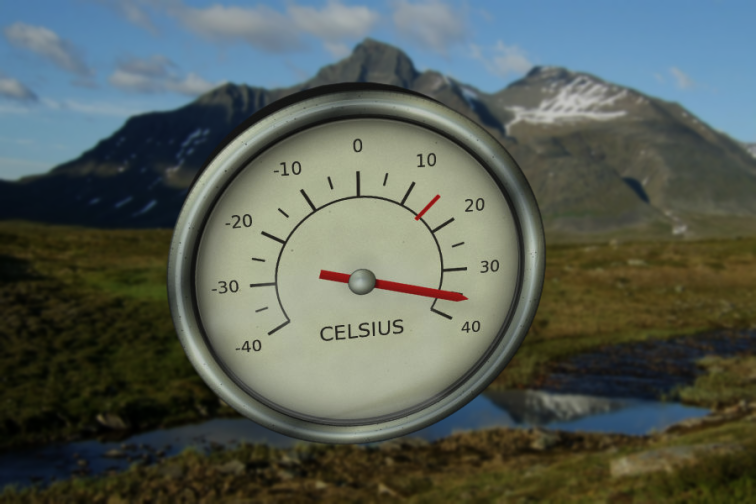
35; °C
